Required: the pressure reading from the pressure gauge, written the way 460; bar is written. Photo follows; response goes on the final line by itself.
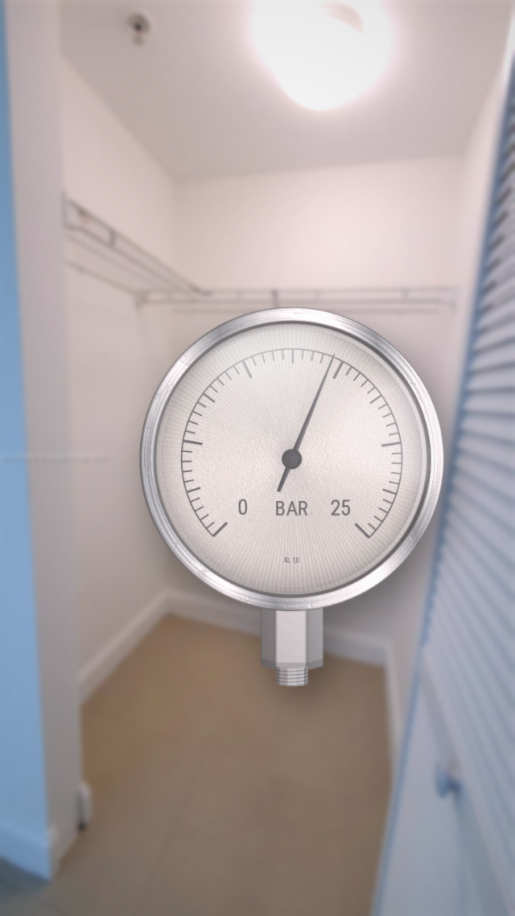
14.5; bar
